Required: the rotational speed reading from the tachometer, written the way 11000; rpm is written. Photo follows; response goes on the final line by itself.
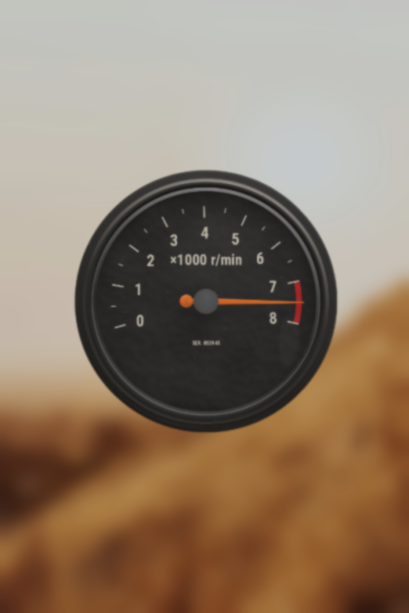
7500; rpm
